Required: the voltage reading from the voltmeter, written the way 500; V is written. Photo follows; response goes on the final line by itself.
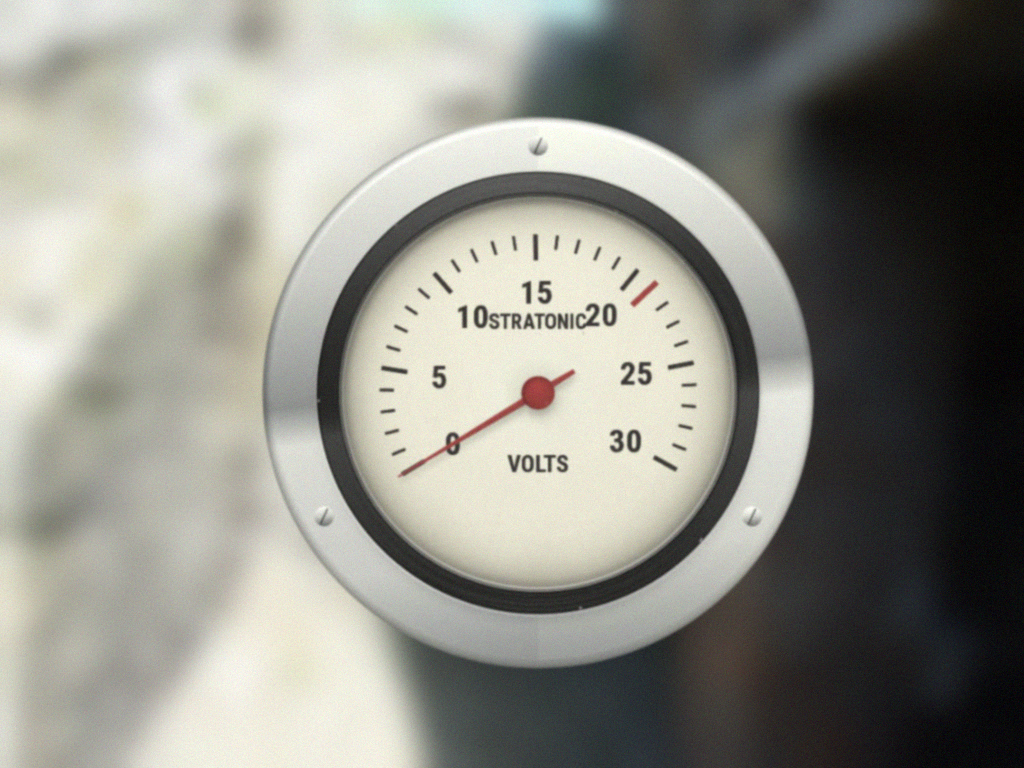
0; V
